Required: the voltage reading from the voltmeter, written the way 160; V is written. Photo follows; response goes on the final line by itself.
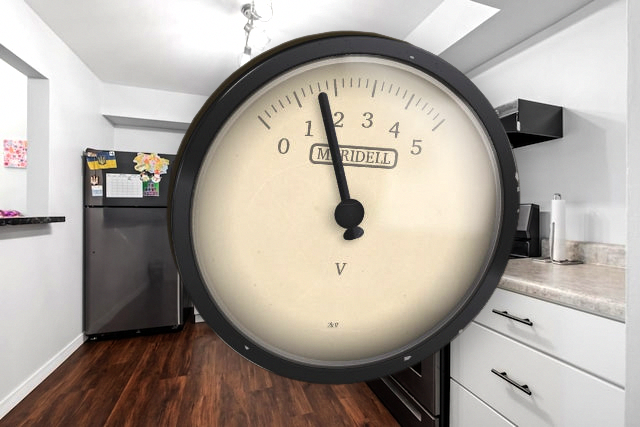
1.6; V
